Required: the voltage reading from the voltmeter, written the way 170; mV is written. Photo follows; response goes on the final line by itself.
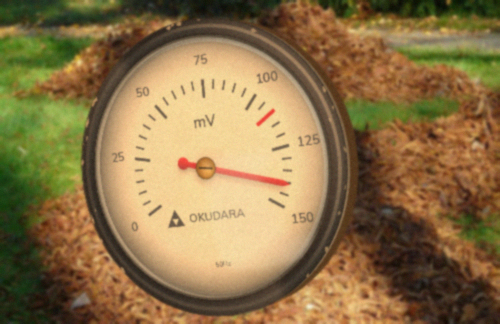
140; mV
